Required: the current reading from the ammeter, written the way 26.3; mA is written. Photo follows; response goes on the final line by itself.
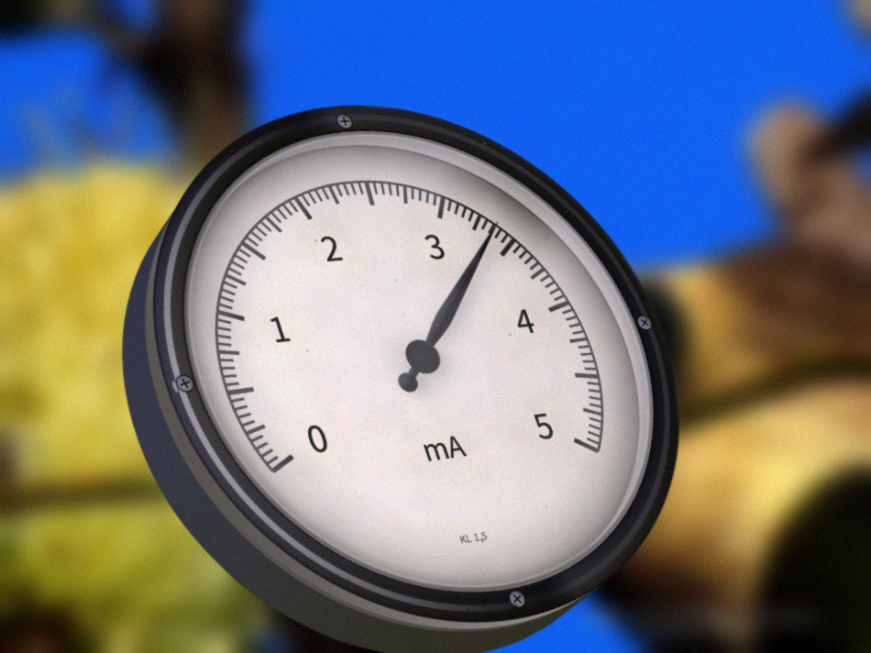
3.35; mA
